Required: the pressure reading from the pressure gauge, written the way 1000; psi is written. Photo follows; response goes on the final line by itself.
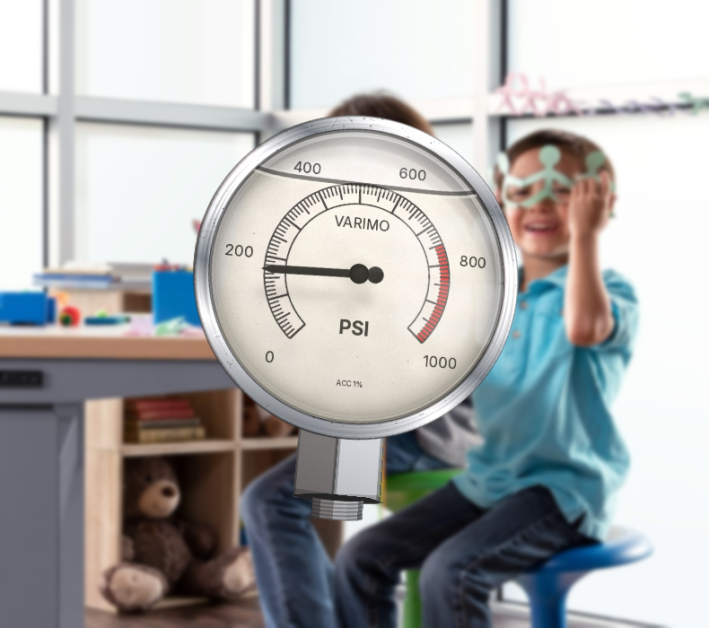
170; psi
